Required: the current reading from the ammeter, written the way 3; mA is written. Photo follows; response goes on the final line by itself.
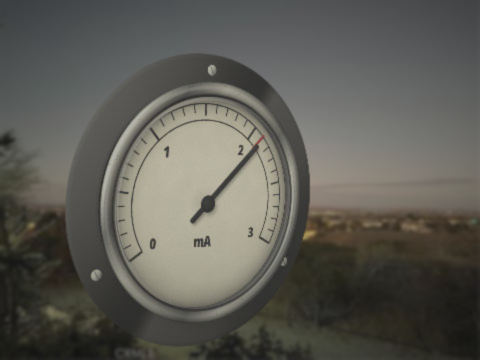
2.1; mA
